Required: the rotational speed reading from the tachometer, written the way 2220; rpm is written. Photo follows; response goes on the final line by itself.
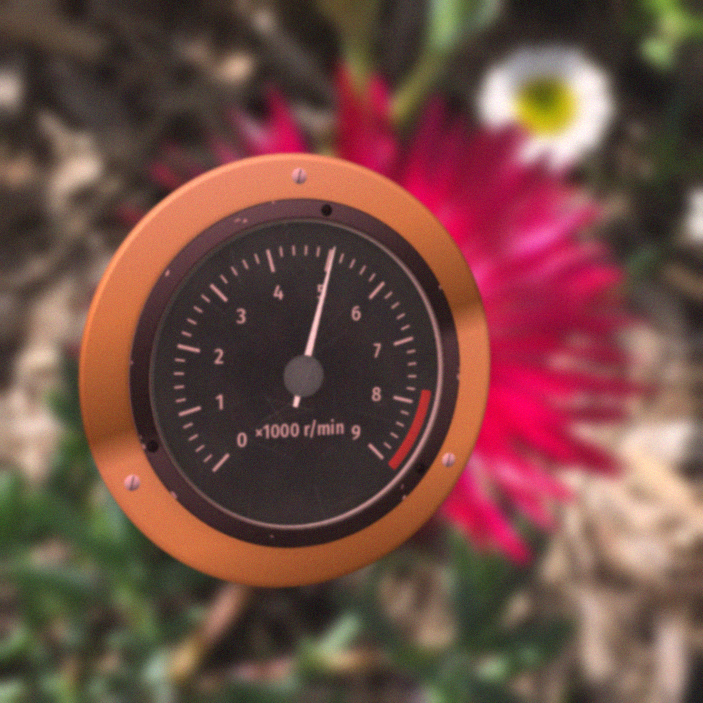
5000; rpm
